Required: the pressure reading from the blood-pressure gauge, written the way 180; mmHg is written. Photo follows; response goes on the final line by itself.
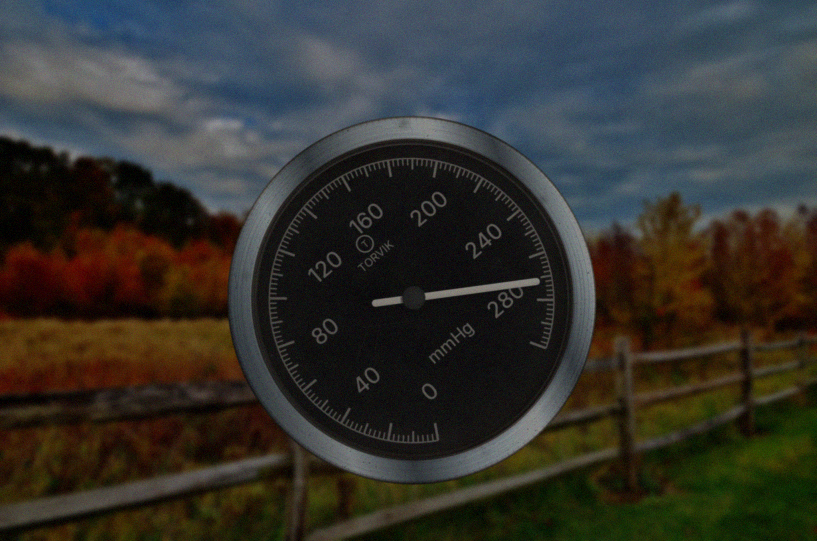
272; mmHg
